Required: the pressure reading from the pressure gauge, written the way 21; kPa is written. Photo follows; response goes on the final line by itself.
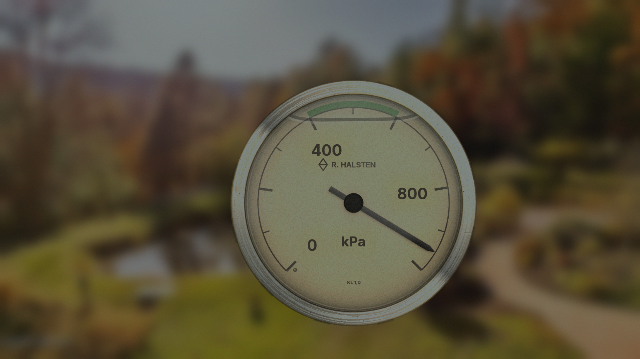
950; kPa
